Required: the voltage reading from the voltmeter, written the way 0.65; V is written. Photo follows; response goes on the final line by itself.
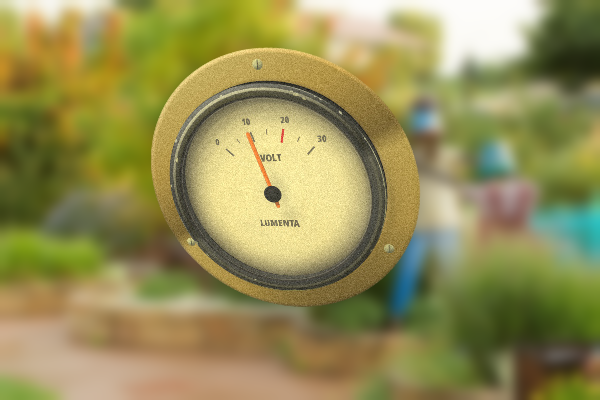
10; V
